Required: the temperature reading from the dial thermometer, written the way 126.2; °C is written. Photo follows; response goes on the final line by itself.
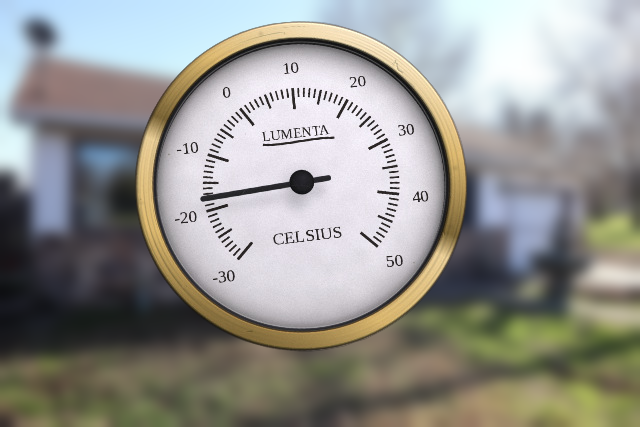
-18; °C
